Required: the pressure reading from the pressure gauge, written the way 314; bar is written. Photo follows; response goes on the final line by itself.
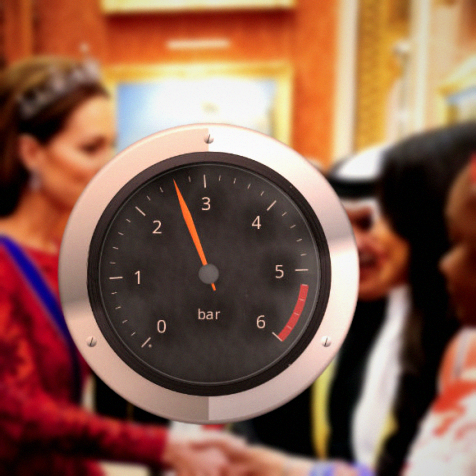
2.6; bar
